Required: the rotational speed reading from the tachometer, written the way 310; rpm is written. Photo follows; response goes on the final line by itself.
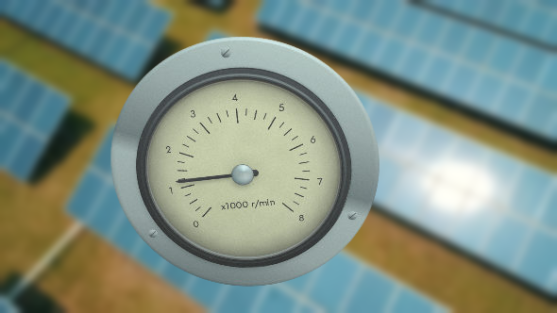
1250; rpm
